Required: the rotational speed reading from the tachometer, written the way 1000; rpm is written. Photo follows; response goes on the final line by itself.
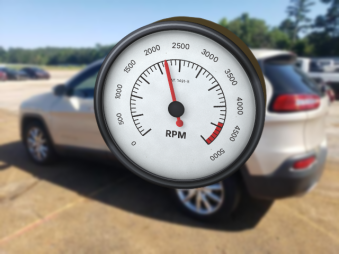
2200; rpm
